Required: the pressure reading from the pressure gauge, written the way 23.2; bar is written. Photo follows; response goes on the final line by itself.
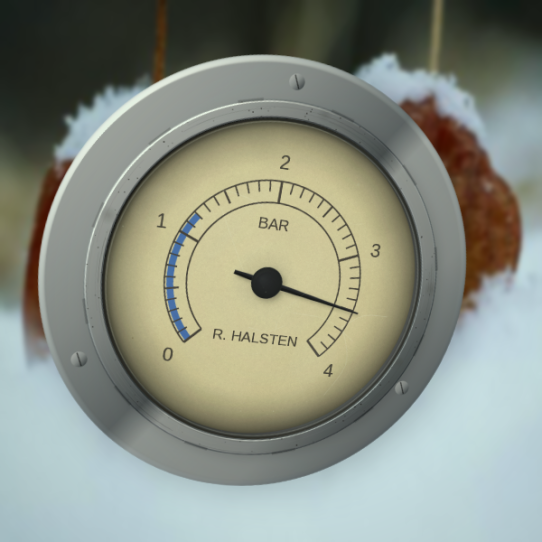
3.5; bar
